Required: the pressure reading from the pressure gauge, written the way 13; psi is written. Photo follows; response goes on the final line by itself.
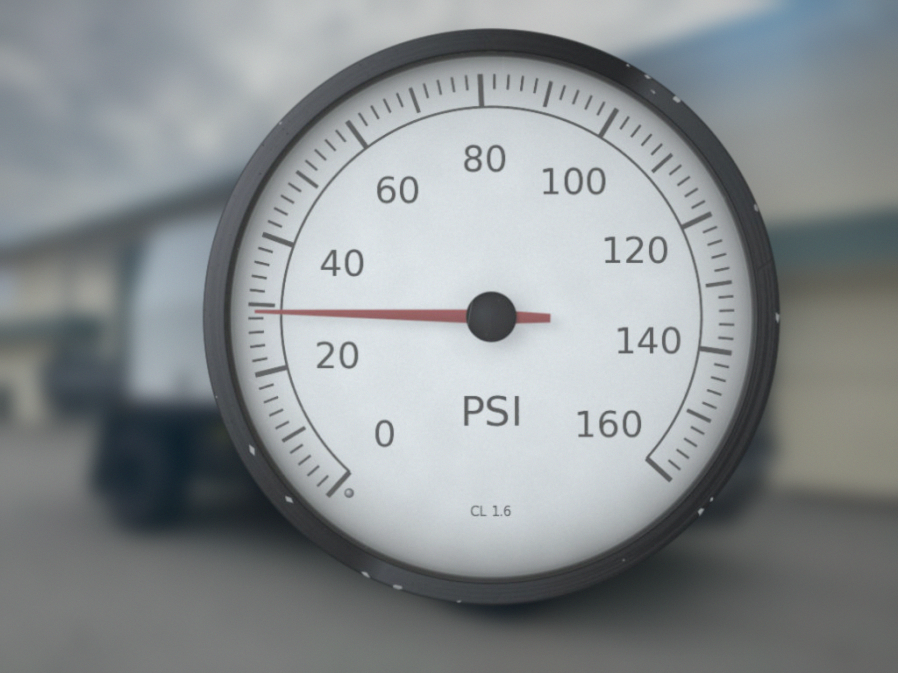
29; psi
